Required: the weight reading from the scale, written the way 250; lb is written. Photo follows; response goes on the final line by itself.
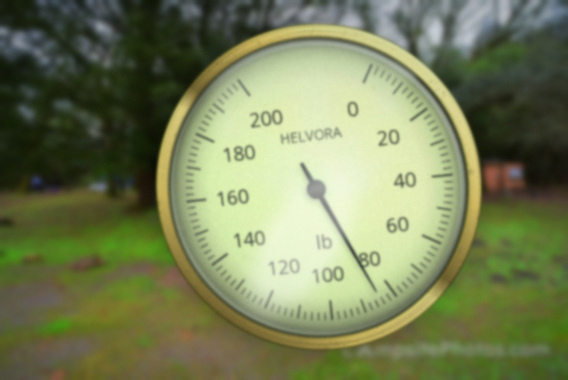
84; lb
